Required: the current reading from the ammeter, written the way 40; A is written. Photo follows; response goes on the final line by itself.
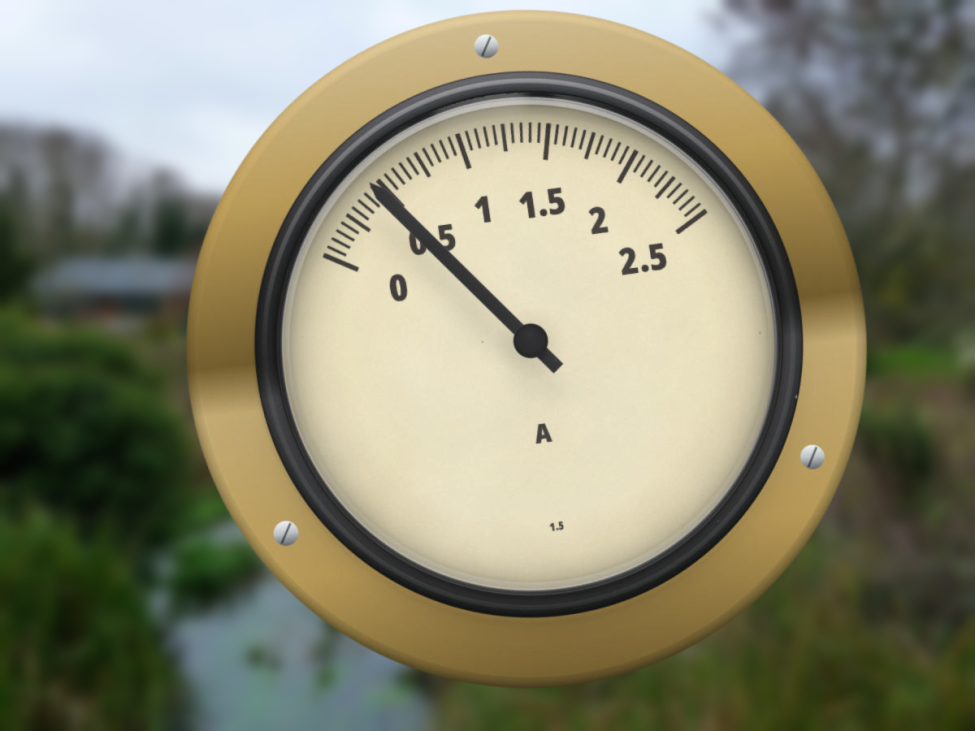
0.45; A
